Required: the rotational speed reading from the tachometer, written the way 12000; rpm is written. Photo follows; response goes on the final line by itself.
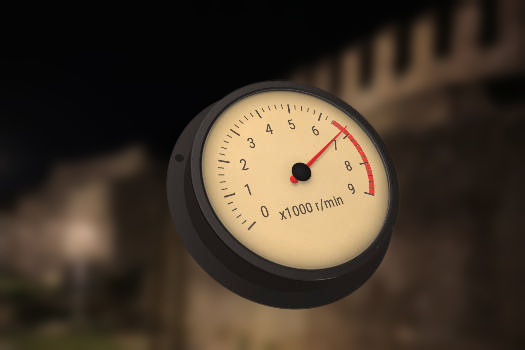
6800; rpm
